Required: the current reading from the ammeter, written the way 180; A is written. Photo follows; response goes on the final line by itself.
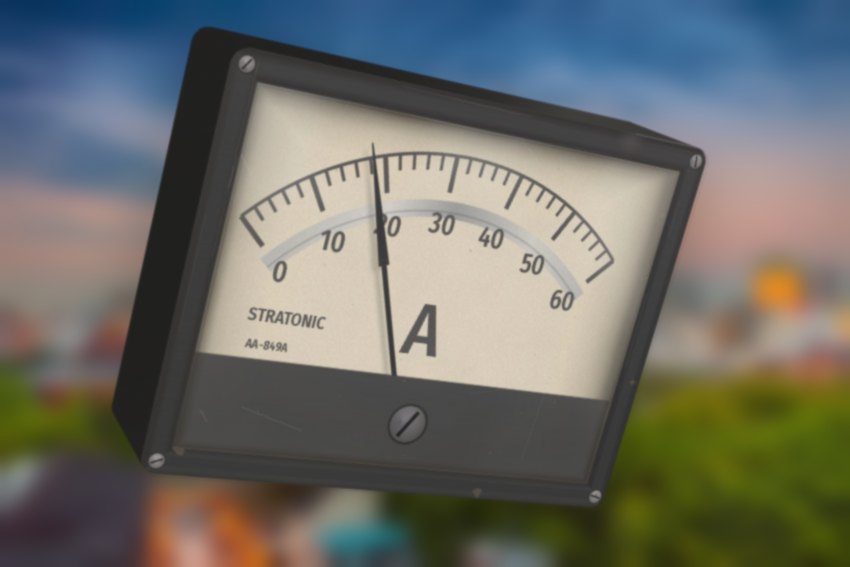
18; A
